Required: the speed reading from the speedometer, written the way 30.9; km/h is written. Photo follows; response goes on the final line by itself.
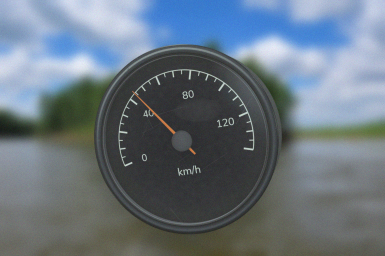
45; km/h
